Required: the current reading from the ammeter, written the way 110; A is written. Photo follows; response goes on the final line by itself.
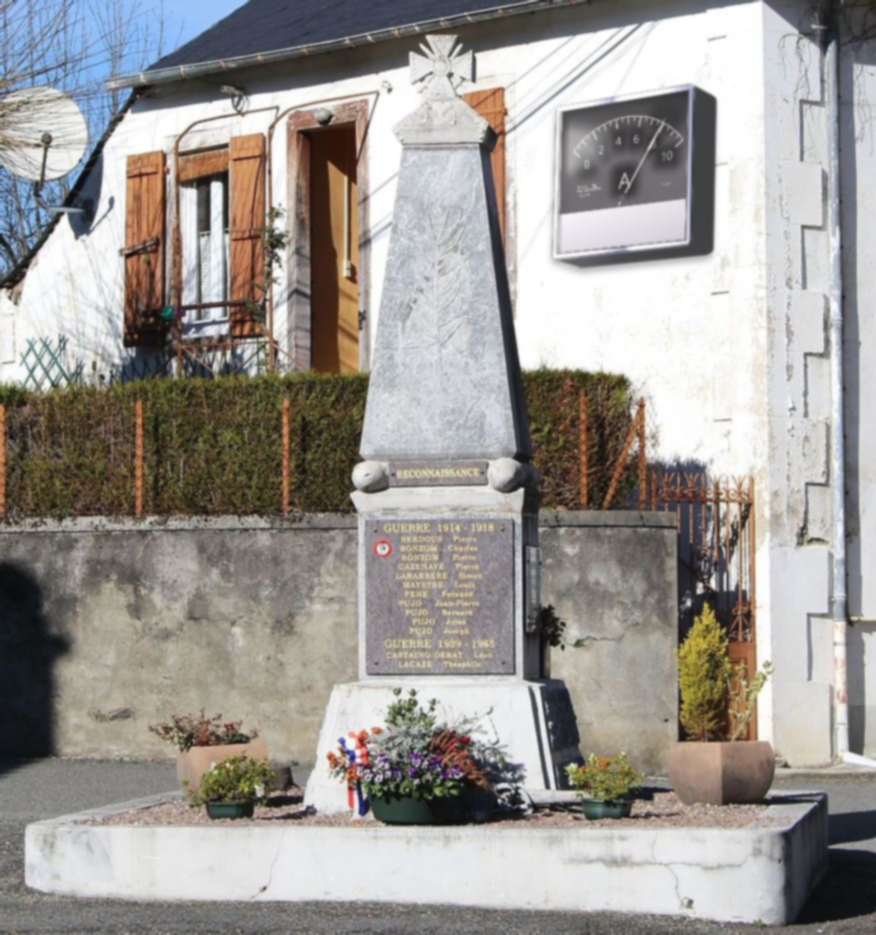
8; A
